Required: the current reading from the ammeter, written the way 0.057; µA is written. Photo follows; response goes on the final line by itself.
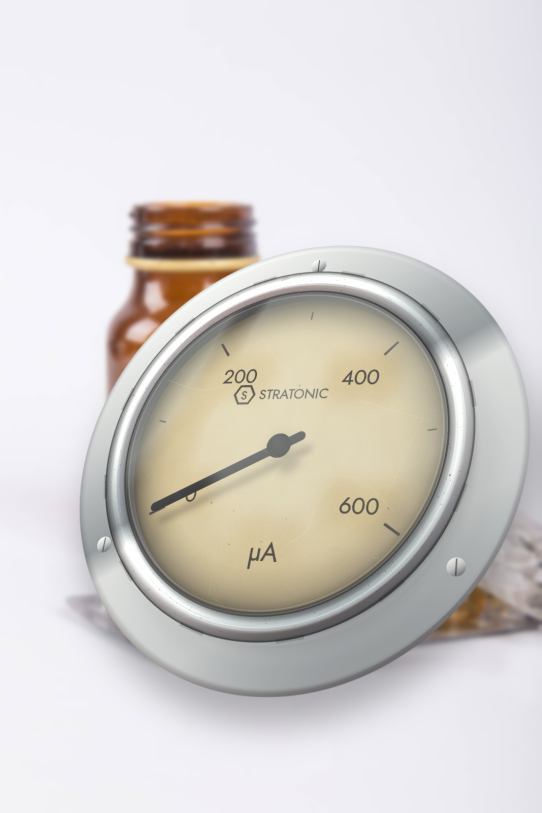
0; µA
